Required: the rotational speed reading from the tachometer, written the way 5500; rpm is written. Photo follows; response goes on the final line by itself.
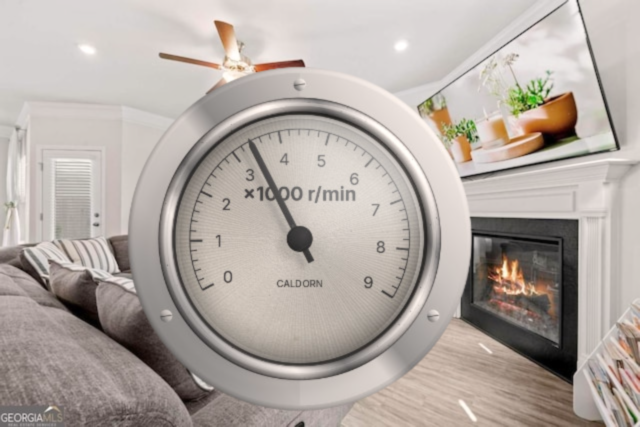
3400; rpm
